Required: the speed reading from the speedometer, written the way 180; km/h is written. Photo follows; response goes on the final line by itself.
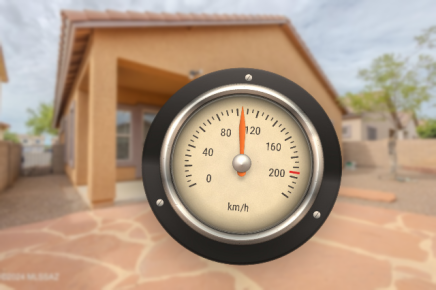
105; km/h
